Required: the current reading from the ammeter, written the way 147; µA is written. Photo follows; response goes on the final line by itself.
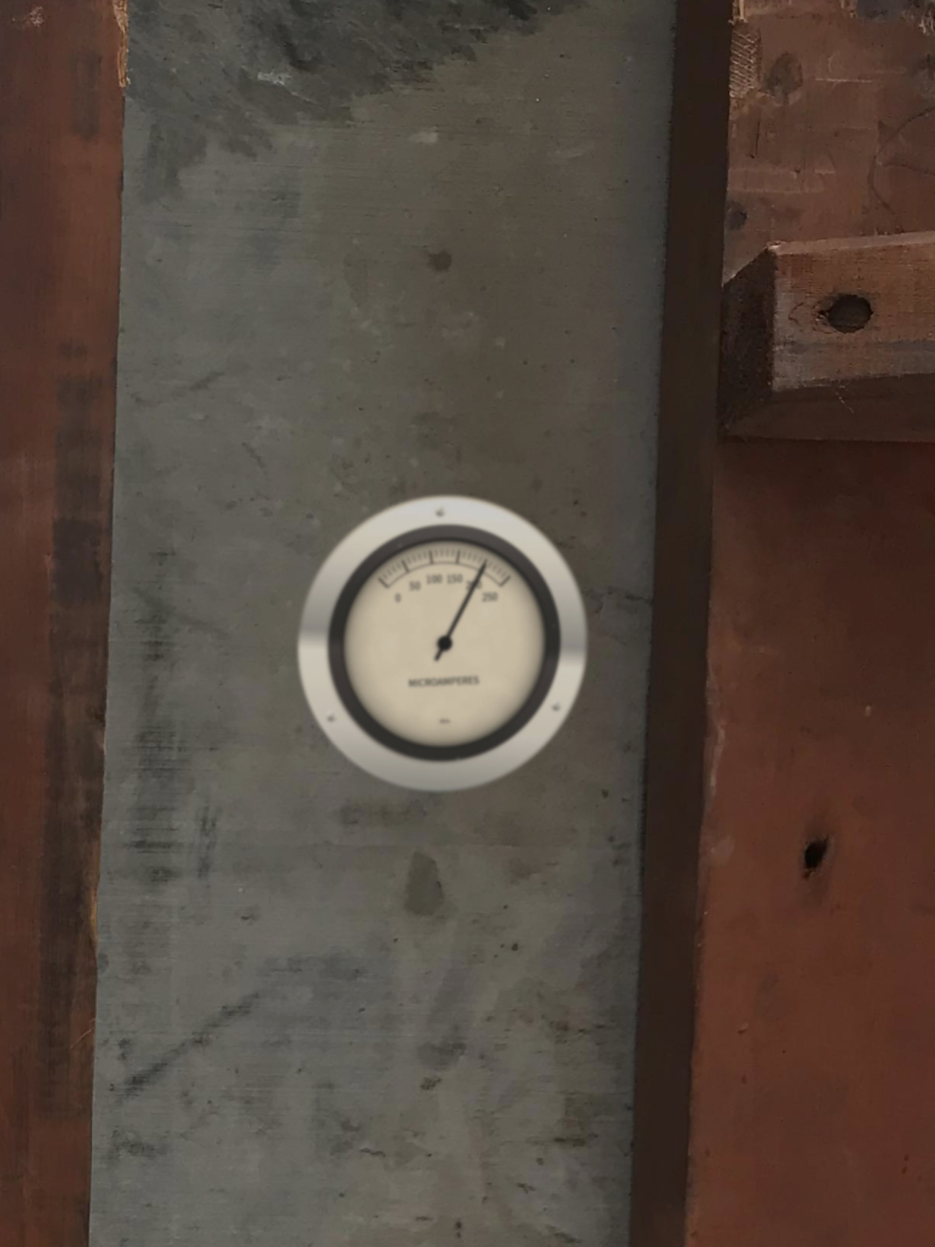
200; µA
